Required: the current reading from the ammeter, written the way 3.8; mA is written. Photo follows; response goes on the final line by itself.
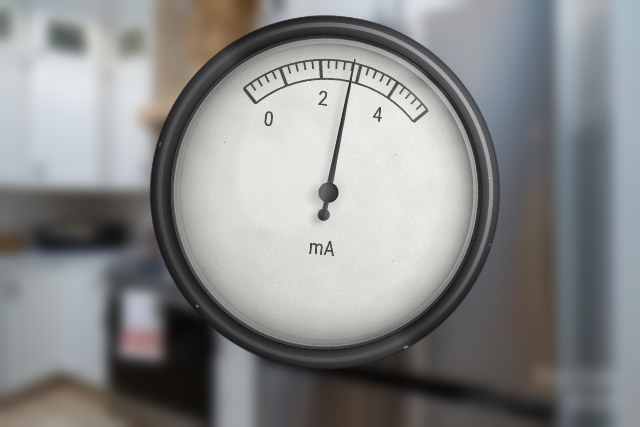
2.8; mA
